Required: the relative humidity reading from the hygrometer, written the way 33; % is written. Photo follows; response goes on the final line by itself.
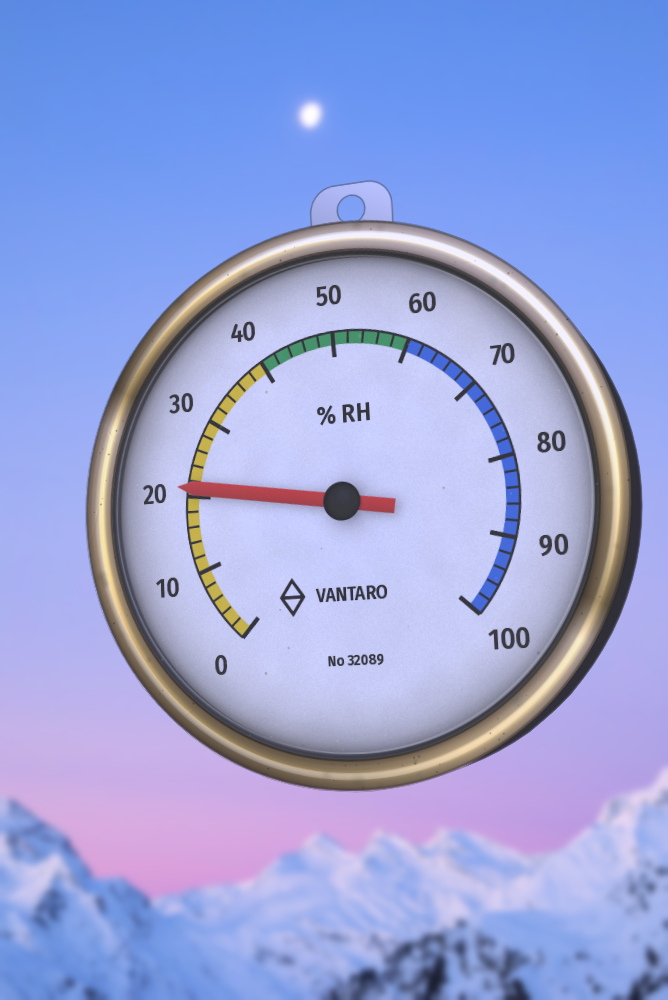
21; %
